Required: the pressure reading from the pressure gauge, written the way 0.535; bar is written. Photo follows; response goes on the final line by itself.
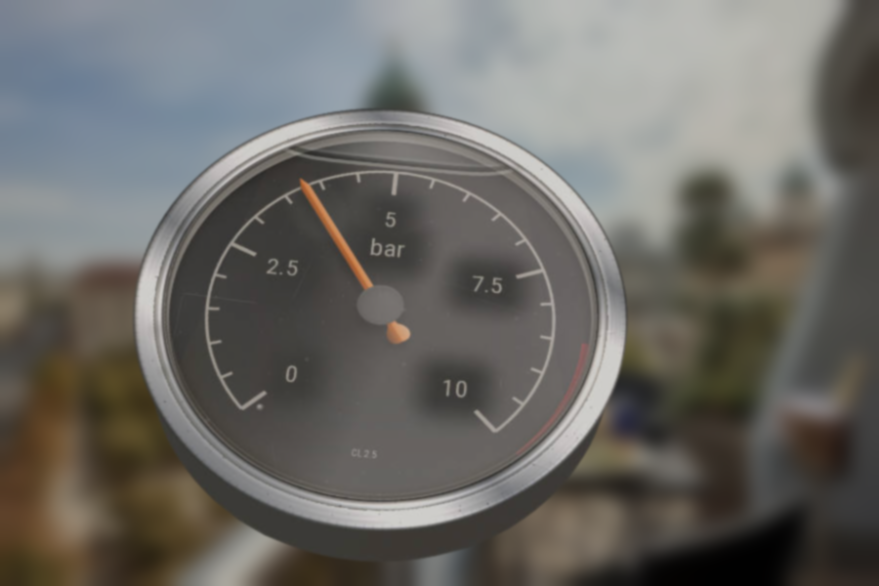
3.75; bar
